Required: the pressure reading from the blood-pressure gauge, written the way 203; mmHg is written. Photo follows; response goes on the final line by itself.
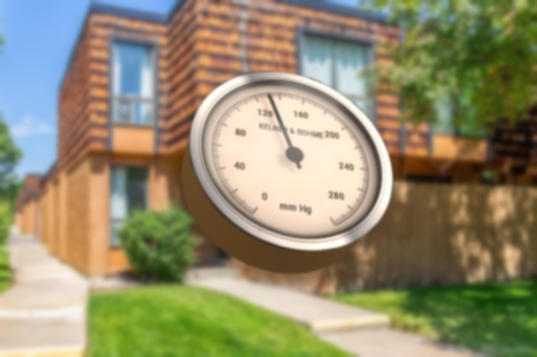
130; mmHg
